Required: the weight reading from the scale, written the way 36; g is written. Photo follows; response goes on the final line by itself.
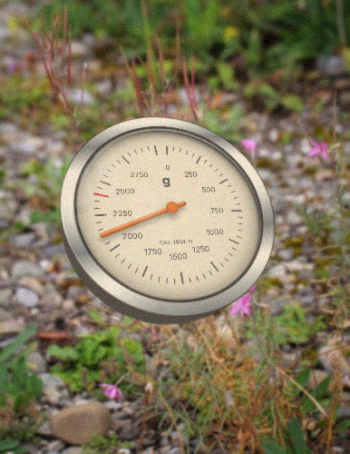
2100; g
